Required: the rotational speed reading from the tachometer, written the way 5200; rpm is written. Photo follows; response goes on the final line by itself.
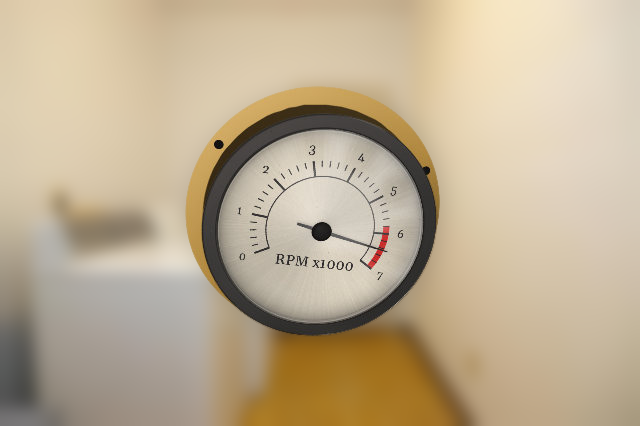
6400; rpm
